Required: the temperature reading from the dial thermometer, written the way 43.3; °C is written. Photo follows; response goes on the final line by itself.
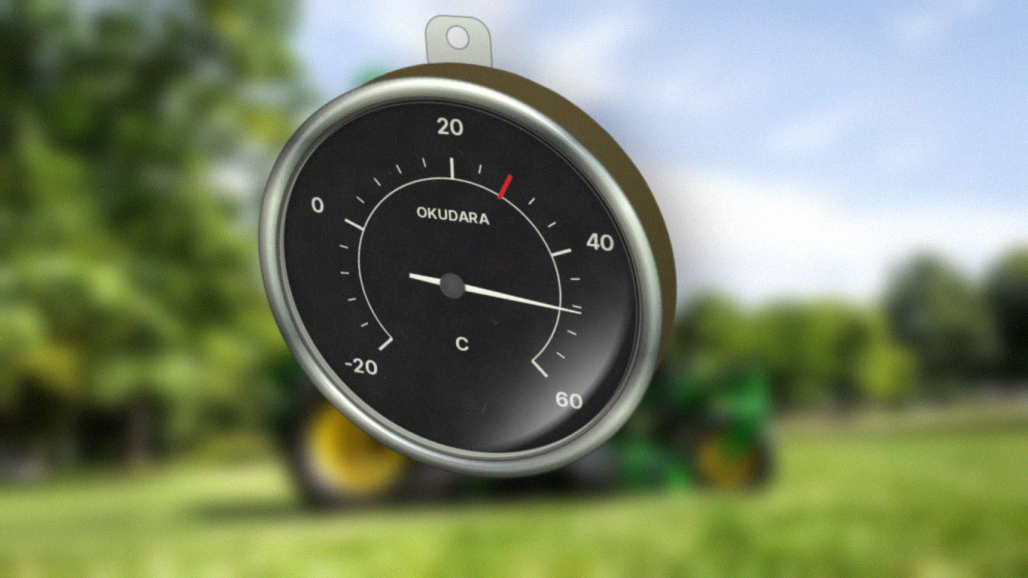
48; °C
